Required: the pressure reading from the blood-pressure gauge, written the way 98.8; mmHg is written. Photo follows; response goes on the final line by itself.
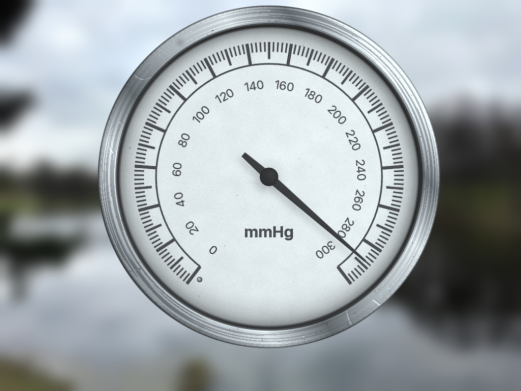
288; mmHg
